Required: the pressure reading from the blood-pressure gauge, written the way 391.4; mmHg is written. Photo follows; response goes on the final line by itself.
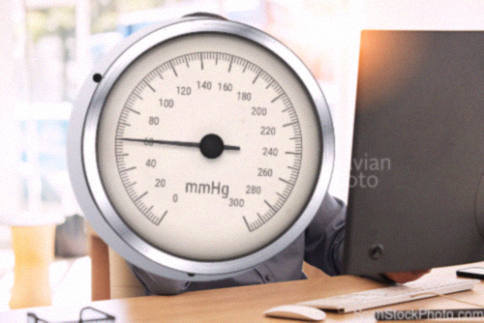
60; mmHg
